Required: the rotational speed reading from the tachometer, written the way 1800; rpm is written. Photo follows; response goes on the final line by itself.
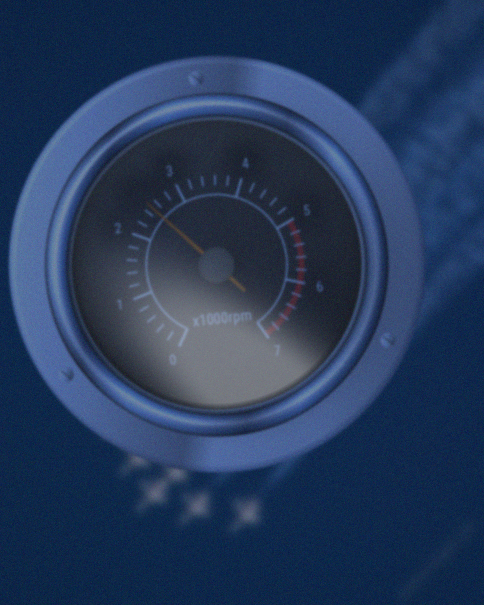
2500; rpm
